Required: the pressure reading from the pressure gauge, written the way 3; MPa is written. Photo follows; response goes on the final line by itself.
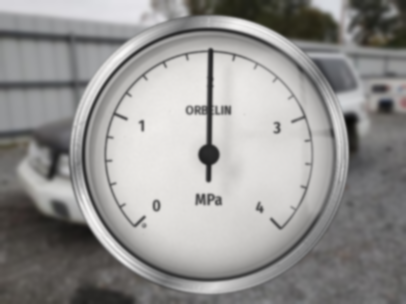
2; MPa
